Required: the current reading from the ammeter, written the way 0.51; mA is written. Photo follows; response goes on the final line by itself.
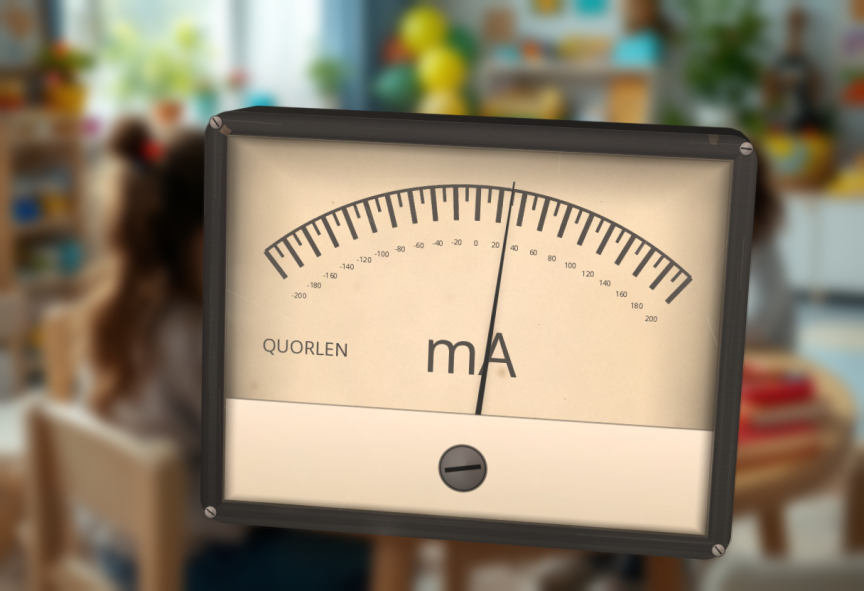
30; mA
